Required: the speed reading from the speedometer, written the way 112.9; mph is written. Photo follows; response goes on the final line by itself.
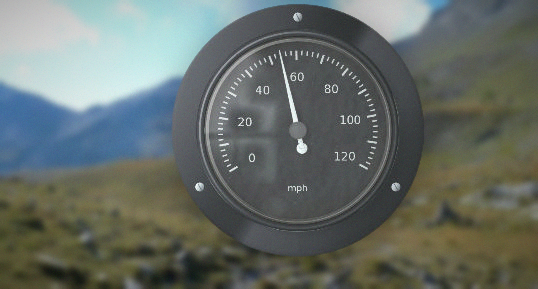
54; mph
